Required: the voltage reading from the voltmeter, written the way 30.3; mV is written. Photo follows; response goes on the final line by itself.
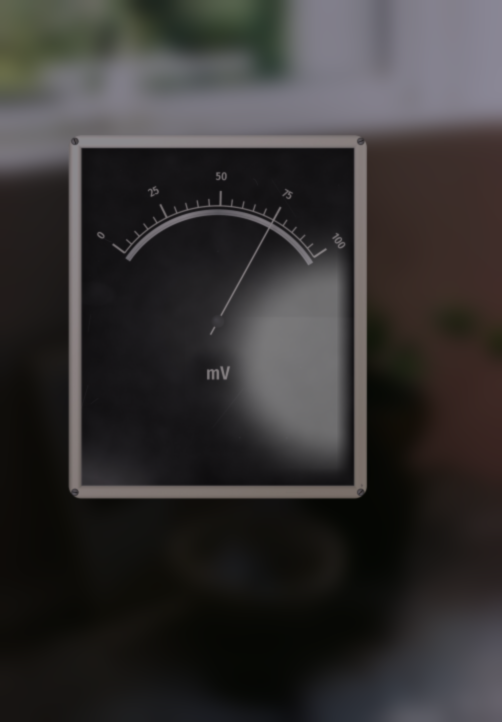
75; mV
